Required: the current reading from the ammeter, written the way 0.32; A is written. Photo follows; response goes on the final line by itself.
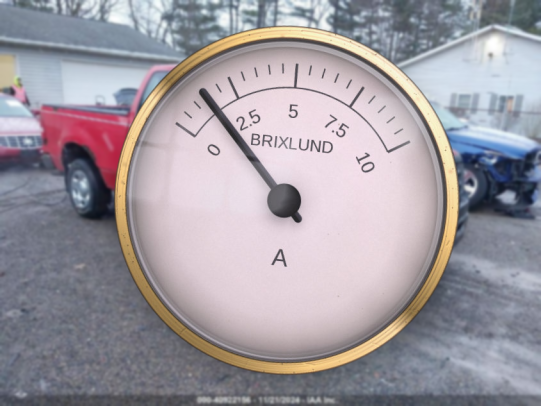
1.5; A
